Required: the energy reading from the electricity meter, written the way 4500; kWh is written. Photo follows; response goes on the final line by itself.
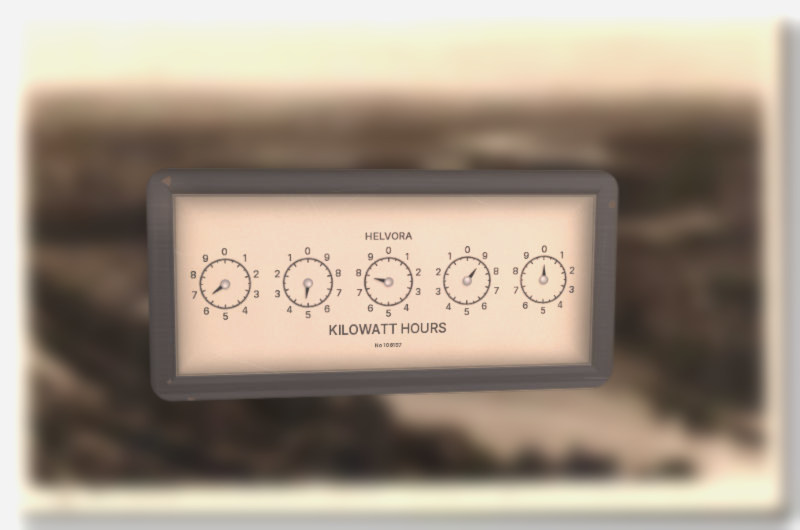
64790; kWh
